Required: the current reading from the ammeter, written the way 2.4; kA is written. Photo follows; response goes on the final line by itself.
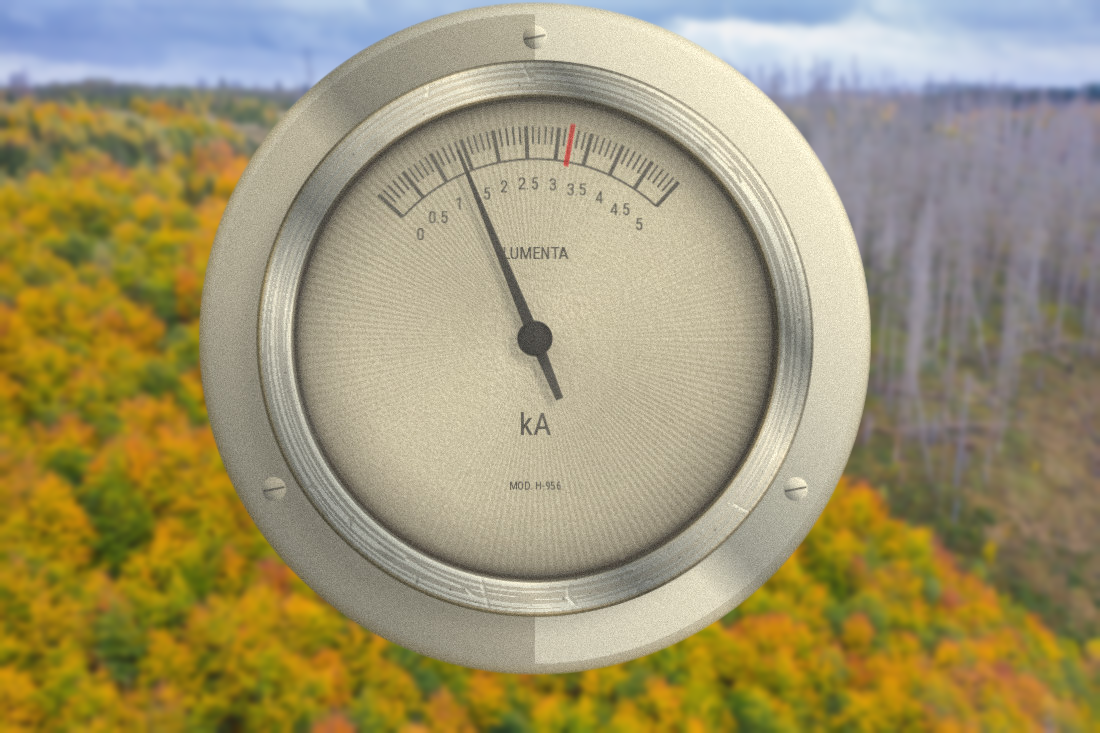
1.4; kA
